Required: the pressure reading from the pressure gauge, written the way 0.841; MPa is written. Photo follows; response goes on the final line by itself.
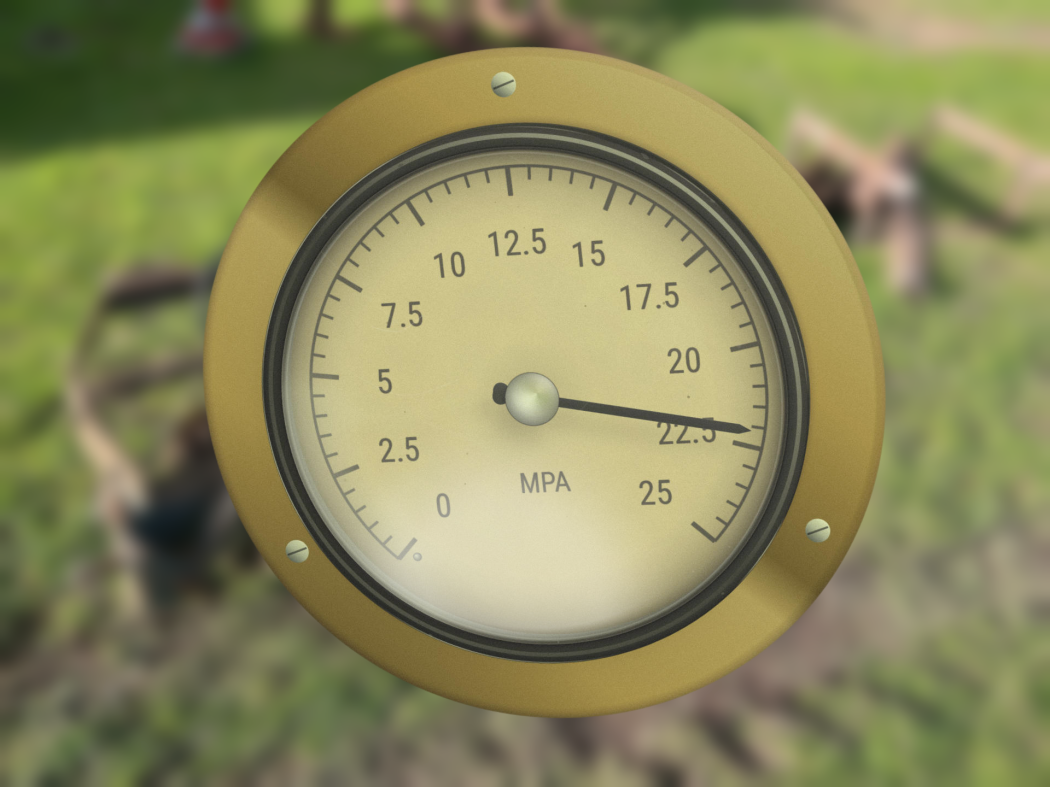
22; MPa
